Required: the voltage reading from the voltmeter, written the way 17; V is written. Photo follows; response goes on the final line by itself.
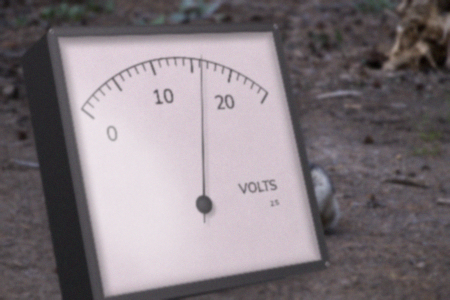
16; V
